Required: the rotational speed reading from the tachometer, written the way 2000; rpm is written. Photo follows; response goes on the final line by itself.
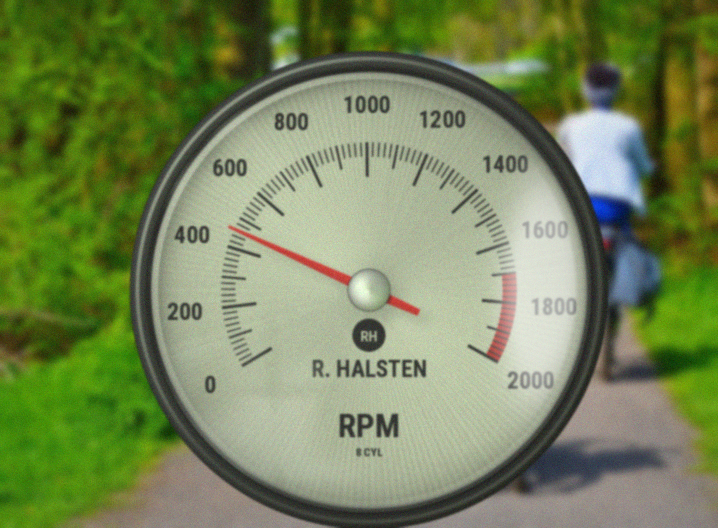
460; rpm
